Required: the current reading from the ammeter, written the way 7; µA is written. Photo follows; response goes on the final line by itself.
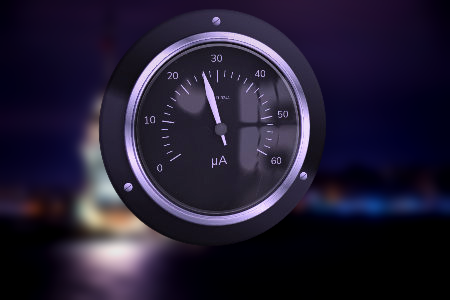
26; µA
